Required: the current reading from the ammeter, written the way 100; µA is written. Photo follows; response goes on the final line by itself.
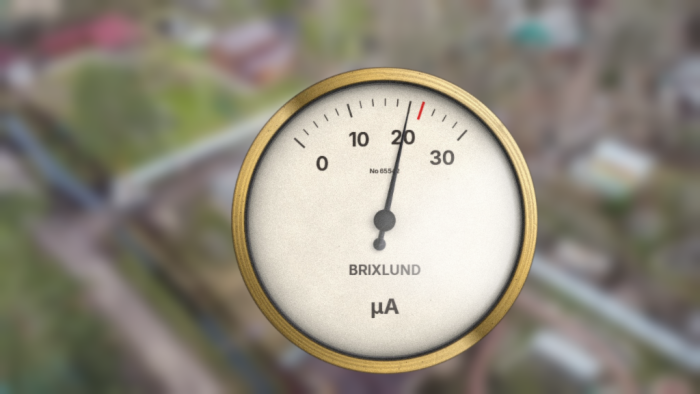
20; µA
